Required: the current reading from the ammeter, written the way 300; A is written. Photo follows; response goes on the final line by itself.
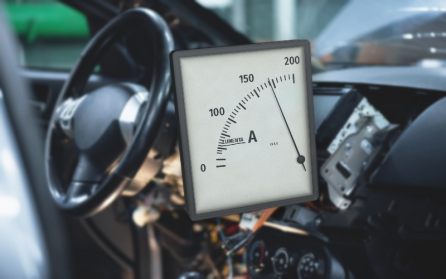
170; A
